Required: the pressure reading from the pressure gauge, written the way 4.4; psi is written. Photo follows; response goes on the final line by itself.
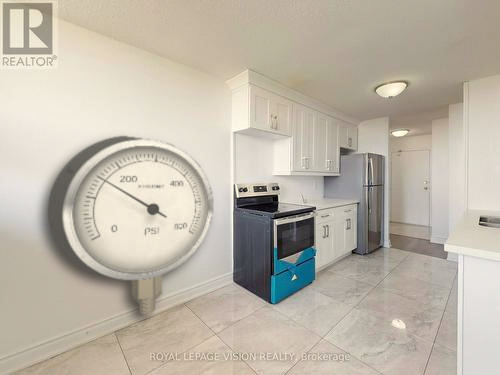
150; psi
